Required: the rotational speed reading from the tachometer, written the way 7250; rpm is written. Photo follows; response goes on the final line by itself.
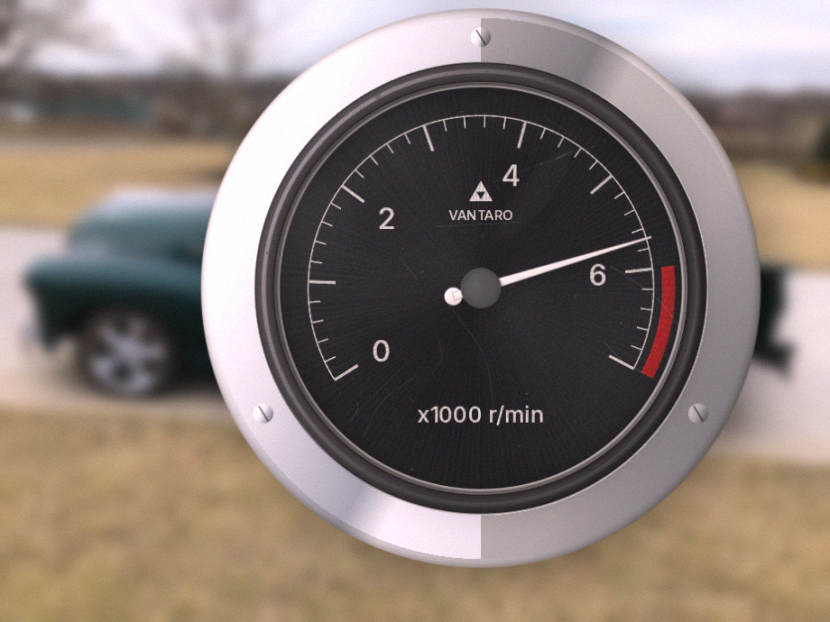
5700; rpm
